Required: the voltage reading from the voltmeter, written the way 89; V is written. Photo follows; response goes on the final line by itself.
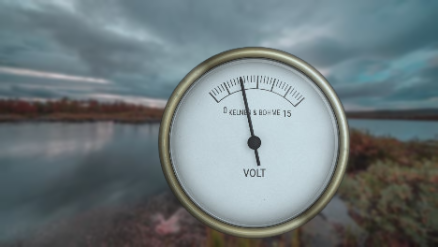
5; V
